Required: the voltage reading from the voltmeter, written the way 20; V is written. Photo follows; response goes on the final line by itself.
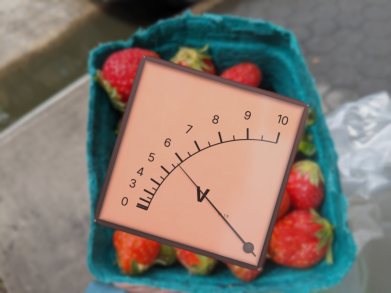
5.75; V
